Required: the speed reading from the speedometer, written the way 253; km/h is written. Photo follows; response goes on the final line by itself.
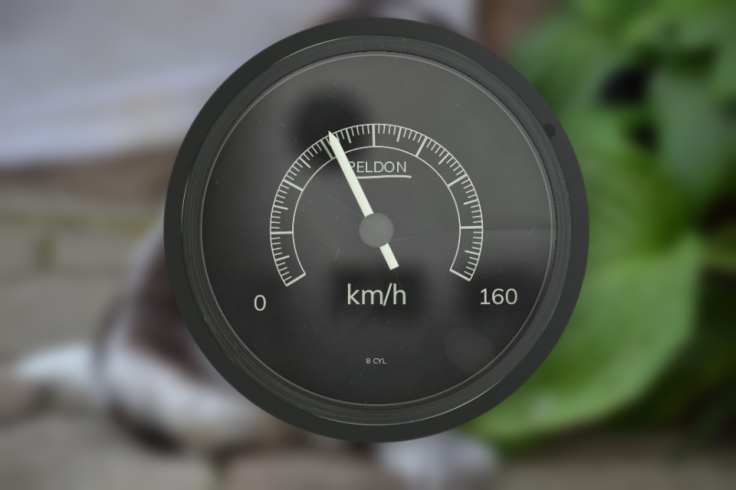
64; km/h
